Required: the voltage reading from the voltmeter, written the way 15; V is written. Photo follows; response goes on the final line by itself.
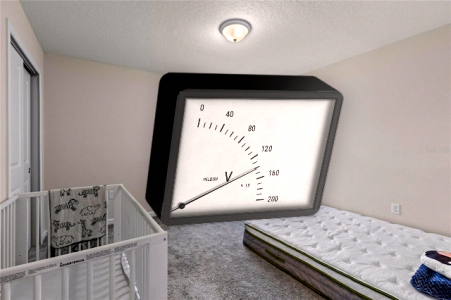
140; V
